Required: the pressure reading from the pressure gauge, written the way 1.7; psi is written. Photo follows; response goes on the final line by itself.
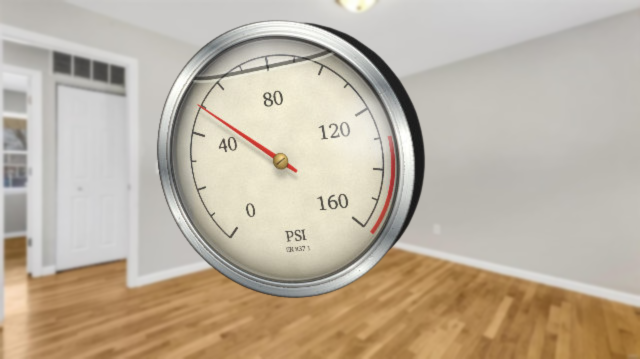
50; psi
